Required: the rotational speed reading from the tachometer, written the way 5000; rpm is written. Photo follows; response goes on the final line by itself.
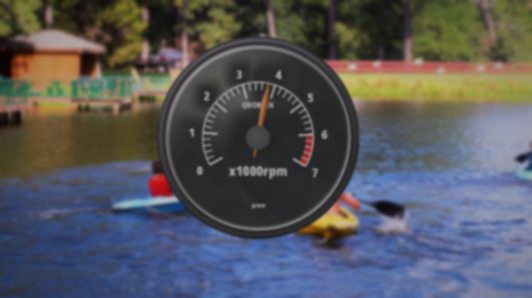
3800; rpm
